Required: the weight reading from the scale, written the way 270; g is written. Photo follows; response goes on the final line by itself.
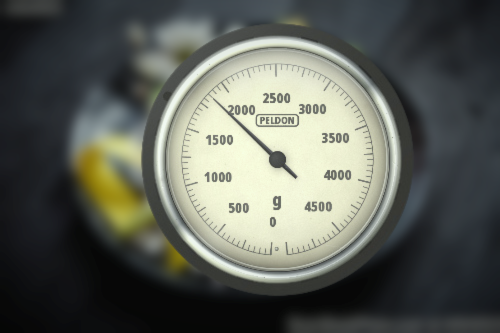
1850; g
